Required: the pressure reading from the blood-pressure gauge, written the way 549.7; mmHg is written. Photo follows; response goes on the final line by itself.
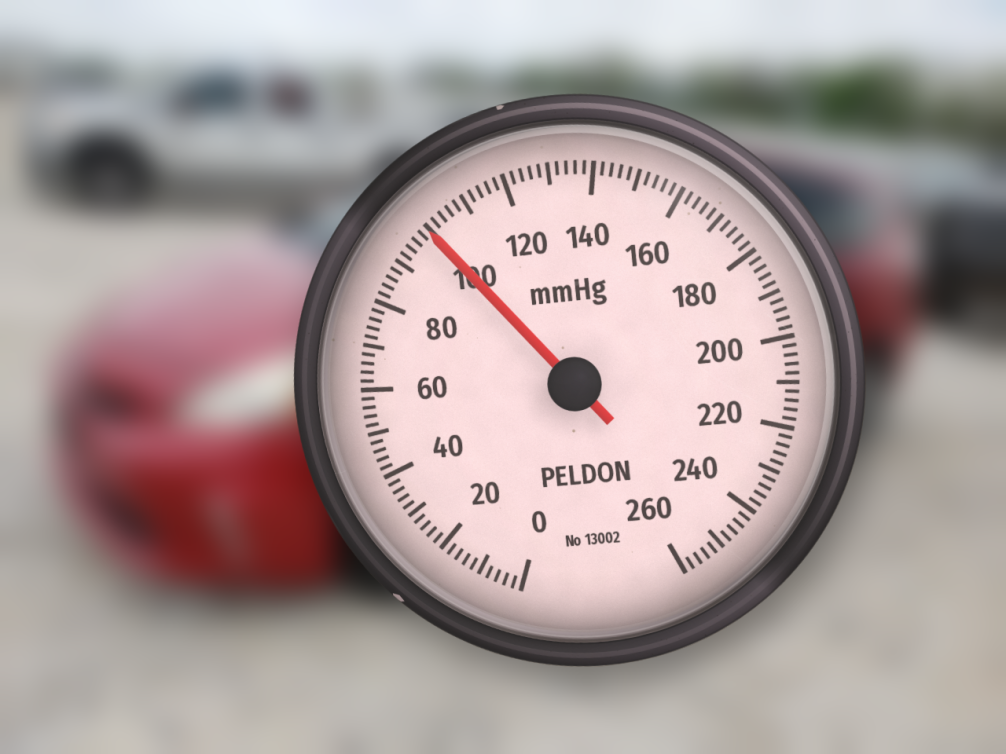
100; mmHg
